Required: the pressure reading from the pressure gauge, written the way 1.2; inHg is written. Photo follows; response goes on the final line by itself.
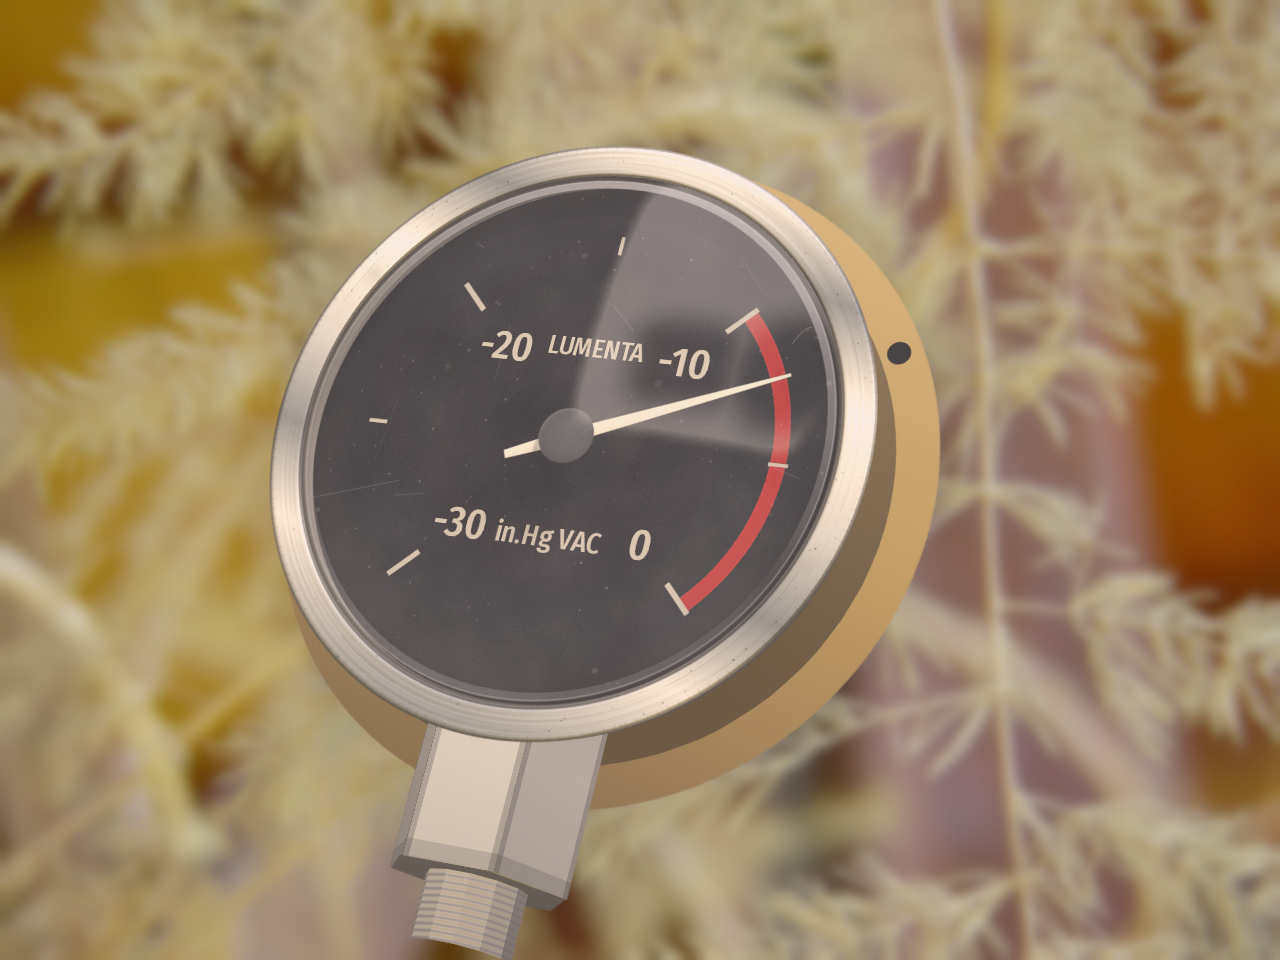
-7.5; inHg
